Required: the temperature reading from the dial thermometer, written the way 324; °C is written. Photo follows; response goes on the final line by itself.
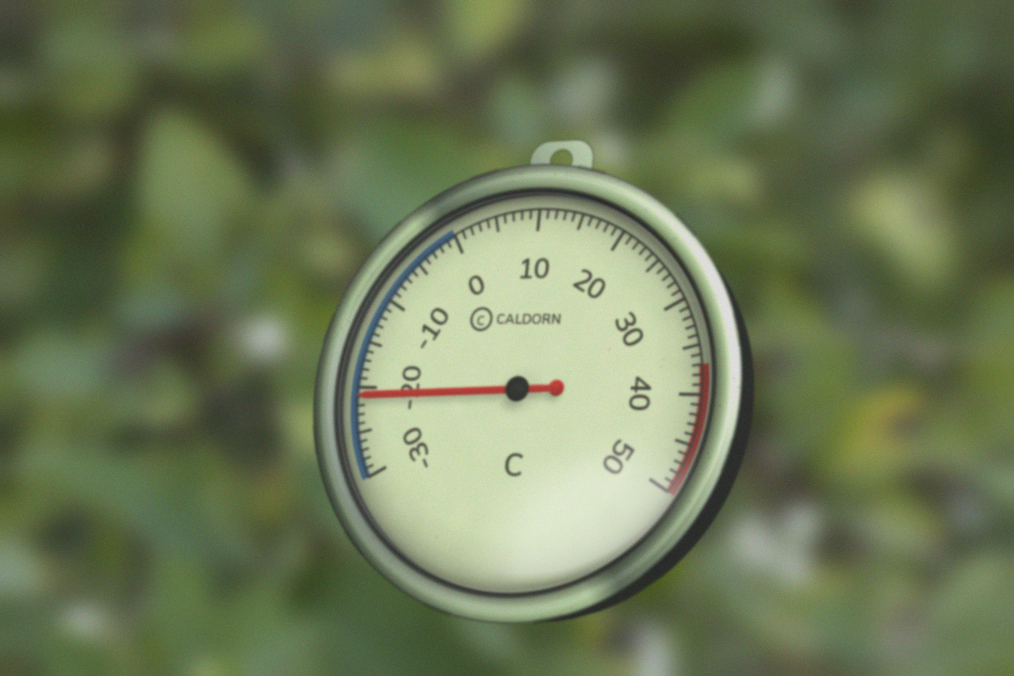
-21; °C
